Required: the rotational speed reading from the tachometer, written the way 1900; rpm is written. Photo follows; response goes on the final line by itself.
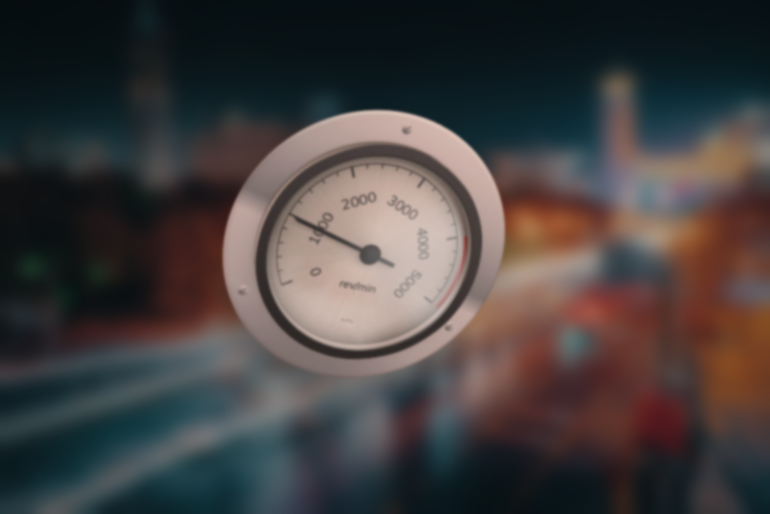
1000; rpm
